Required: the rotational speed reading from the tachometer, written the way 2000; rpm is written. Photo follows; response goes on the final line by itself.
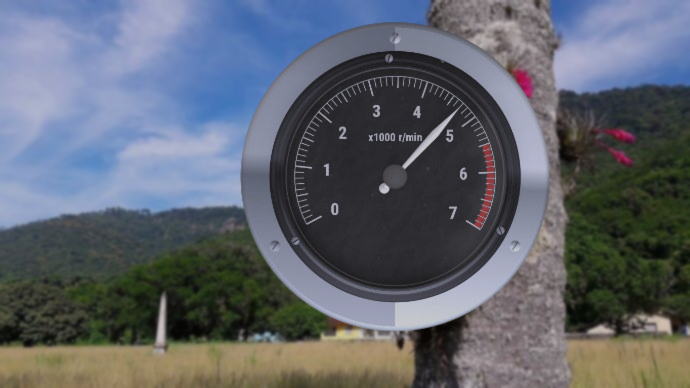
4700; rpm
